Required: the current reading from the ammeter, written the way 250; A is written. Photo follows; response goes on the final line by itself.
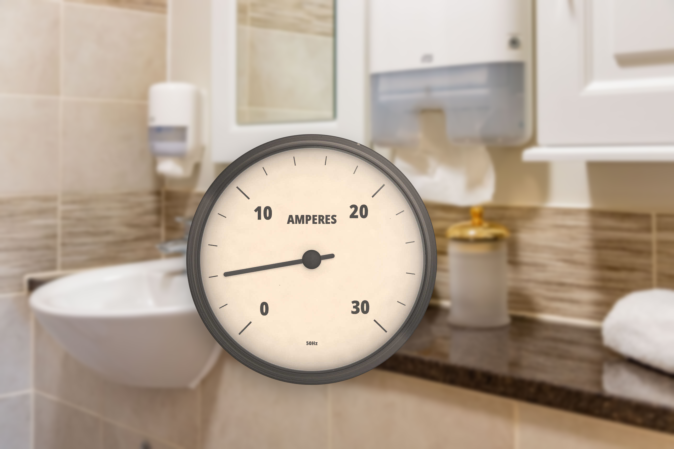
4; A
